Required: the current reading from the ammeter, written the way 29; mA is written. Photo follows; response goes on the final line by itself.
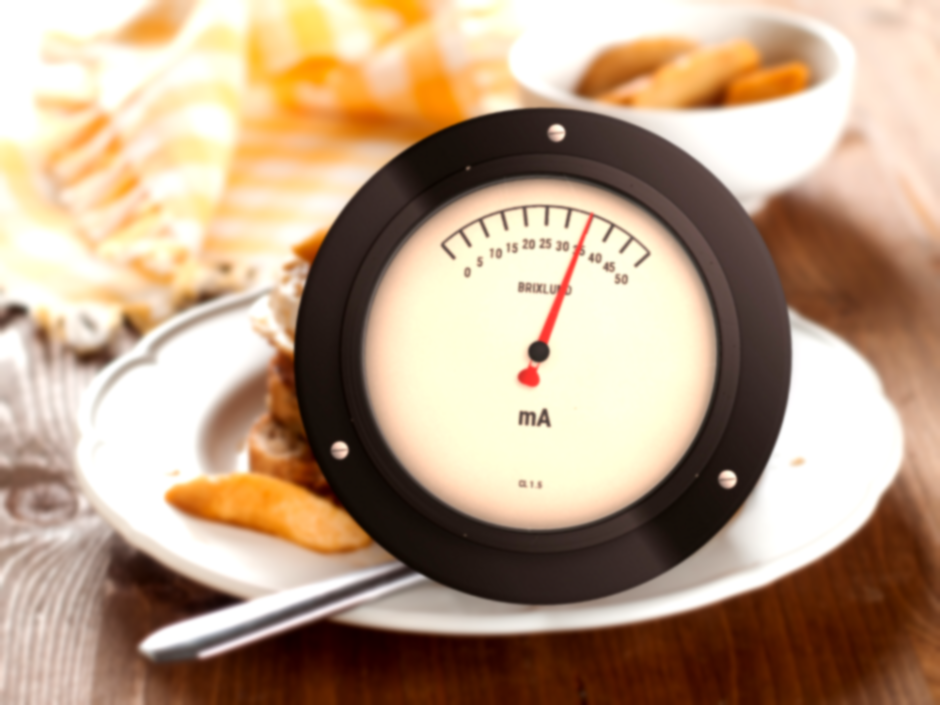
35; mA
